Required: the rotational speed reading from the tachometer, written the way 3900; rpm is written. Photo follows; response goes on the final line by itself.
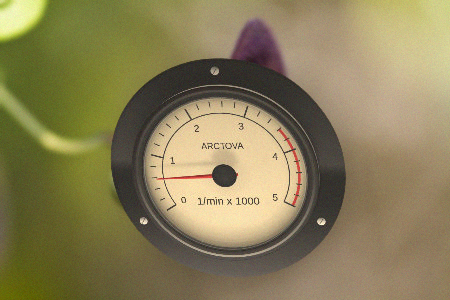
600; rpm
